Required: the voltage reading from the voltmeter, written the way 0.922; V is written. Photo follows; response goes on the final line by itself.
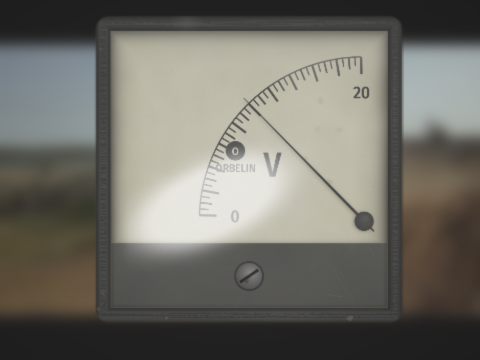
10; V
